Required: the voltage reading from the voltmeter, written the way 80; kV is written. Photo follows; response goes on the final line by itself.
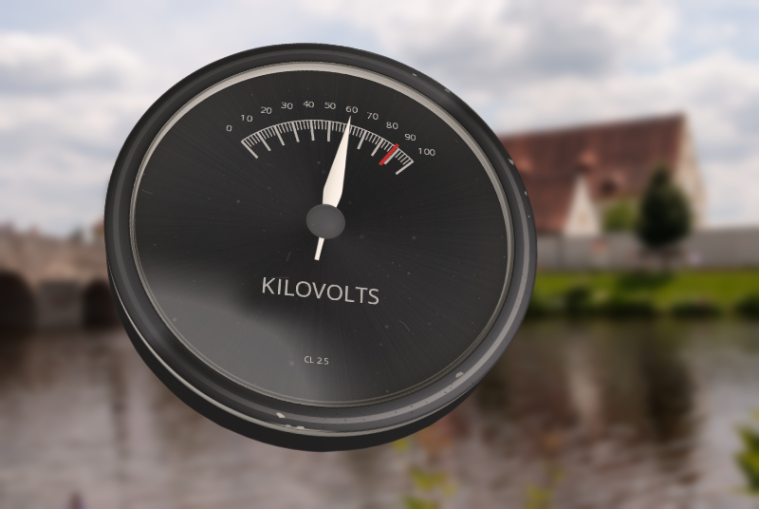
60; kV
